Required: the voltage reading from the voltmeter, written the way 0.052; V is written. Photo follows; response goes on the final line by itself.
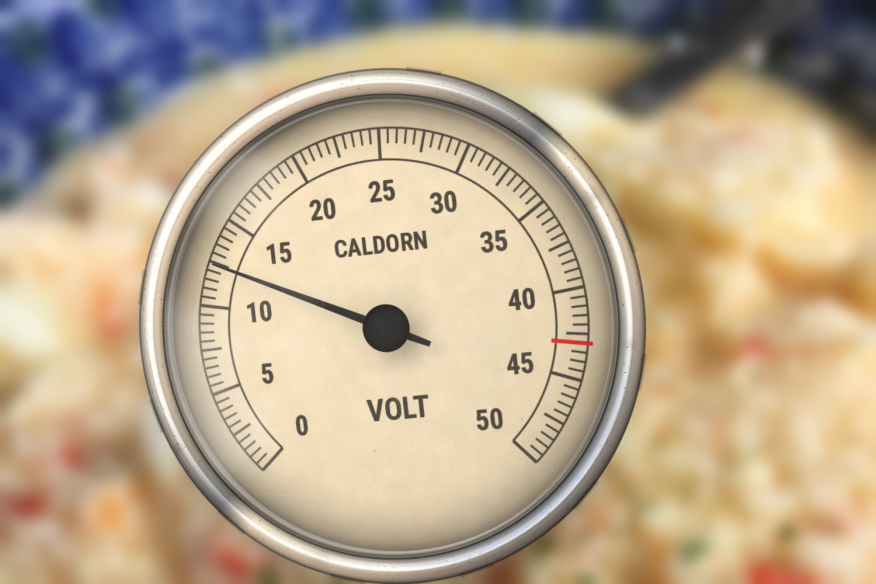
12.5; V
